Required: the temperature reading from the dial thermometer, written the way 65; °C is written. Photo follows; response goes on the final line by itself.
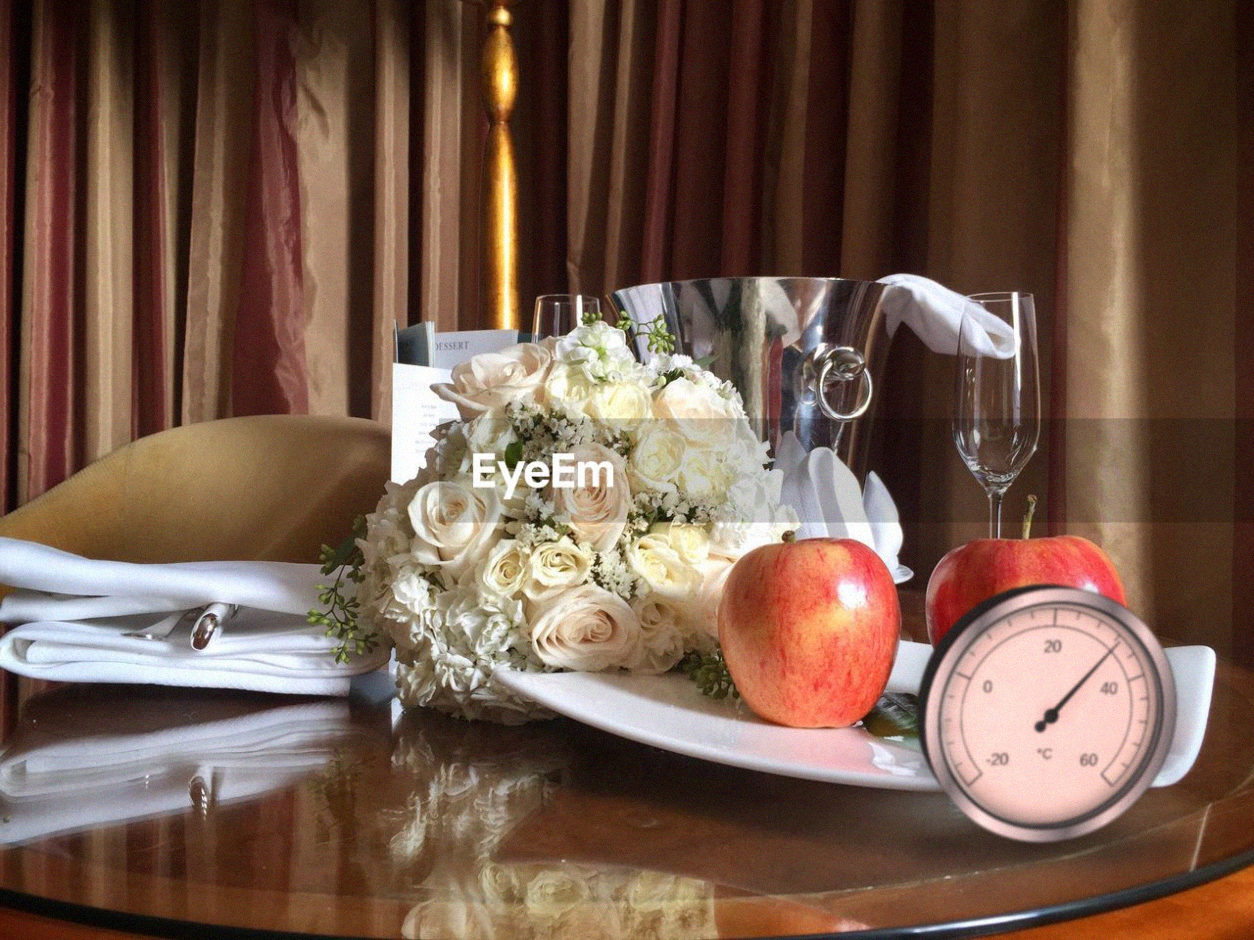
32; °C
